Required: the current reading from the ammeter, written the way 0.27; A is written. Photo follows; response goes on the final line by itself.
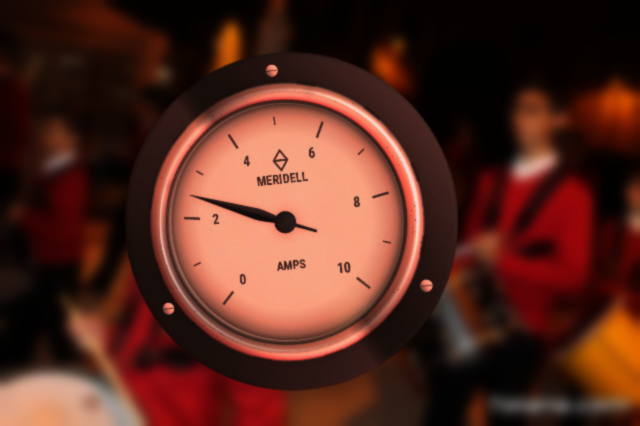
2.5; A
